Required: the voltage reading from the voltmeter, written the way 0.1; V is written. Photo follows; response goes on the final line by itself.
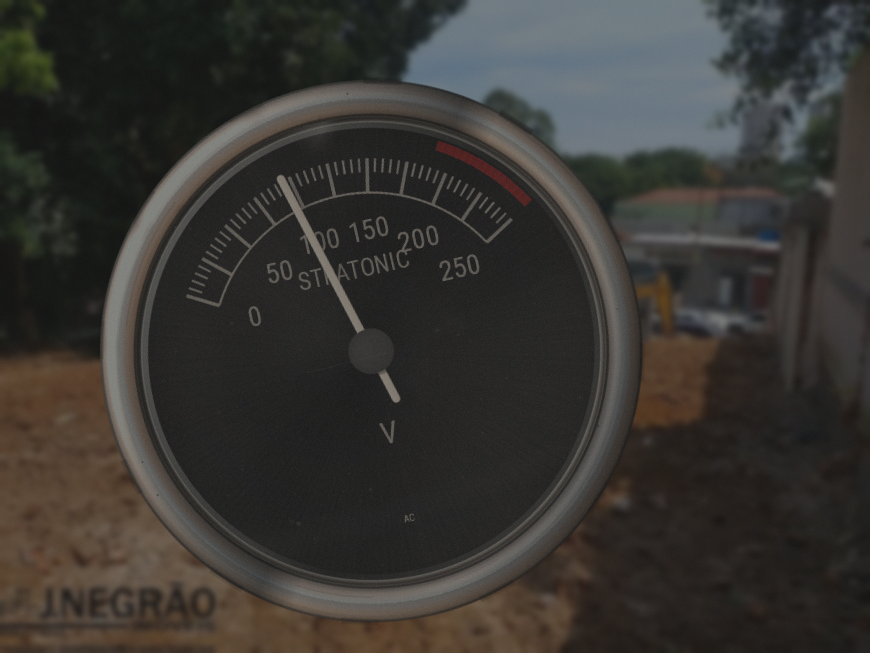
95; V
